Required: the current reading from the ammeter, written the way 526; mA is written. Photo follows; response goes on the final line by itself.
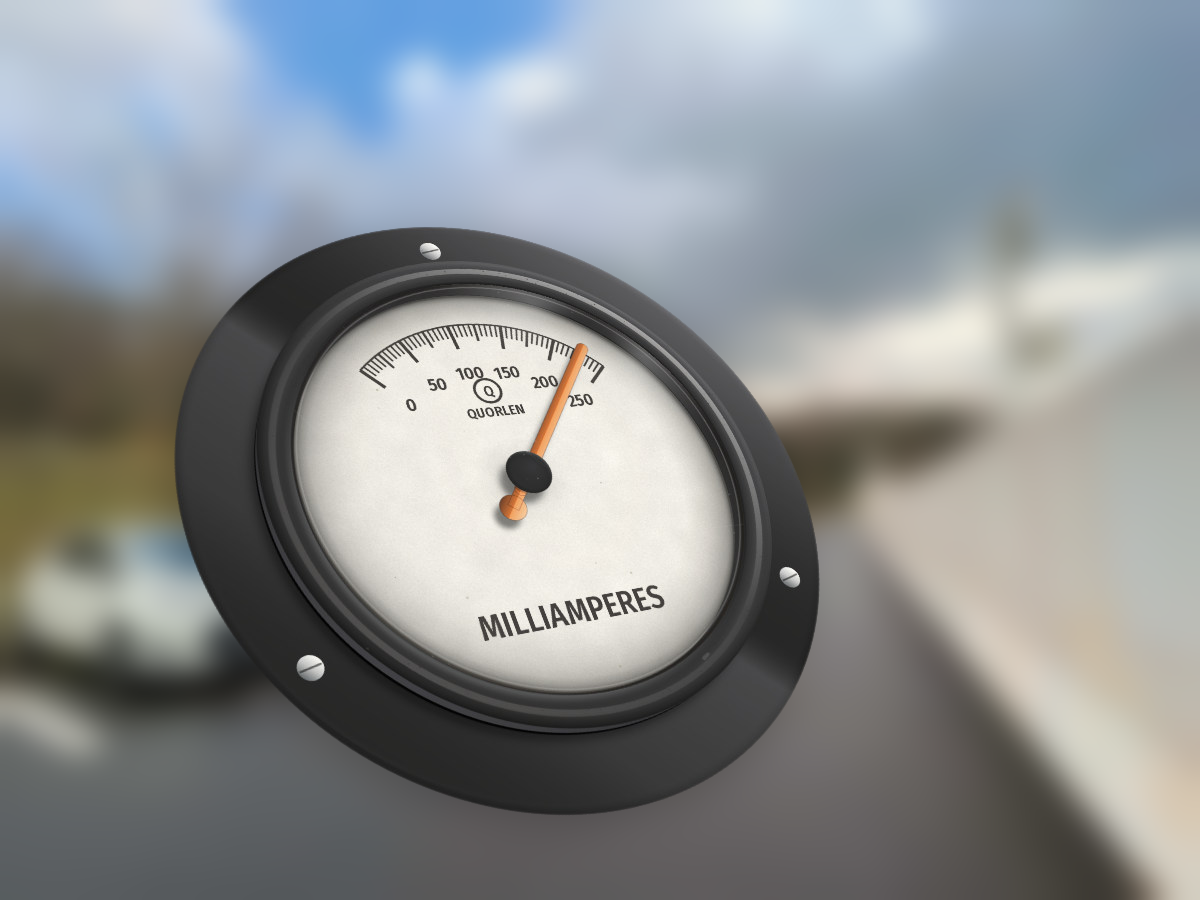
225; mA
